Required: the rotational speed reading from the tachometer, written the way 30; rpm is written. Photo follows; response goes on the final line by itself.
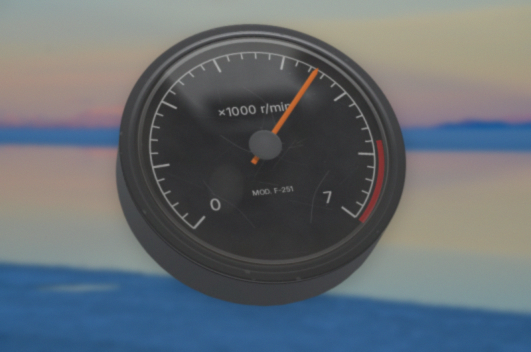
4500; rpm
